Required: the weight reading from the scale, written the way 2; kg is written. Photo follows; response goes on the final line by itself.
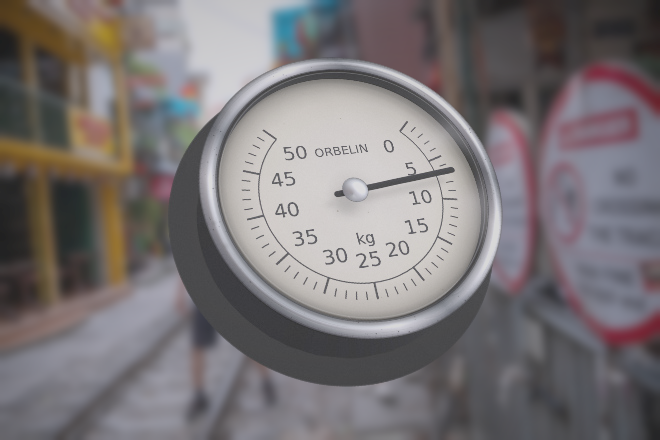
7; kg
